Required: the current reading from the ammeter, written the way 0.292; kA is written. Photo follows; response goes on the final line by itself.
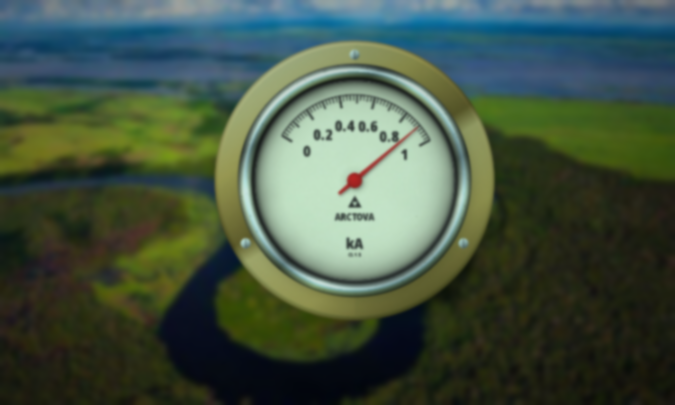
0.9; kA
